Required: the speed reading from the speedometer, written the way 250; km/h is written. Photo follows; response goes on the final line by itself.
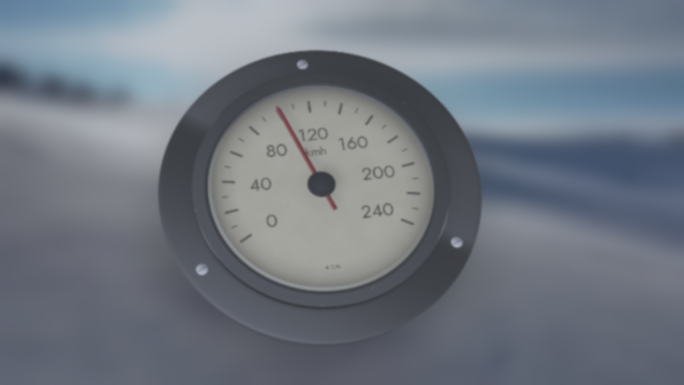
100; km/h
